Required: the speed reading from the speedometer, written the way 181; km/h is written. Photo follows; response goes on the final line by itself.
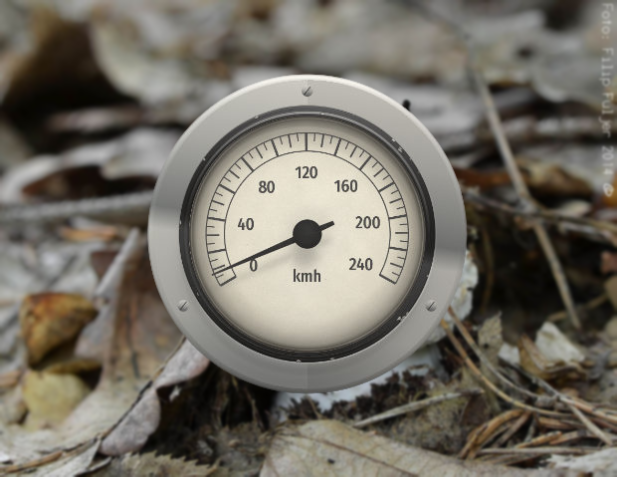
7.5; km/h
